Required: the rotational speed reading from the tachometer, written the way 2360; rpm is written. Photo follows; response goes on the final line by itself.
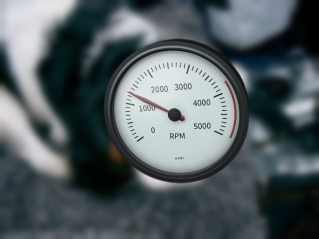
1300; rpm
